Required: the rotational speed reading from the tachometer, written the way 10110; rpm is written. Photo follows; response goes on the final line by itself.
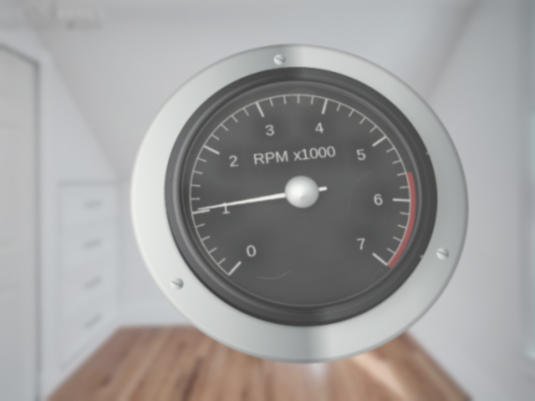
1000; rpm
